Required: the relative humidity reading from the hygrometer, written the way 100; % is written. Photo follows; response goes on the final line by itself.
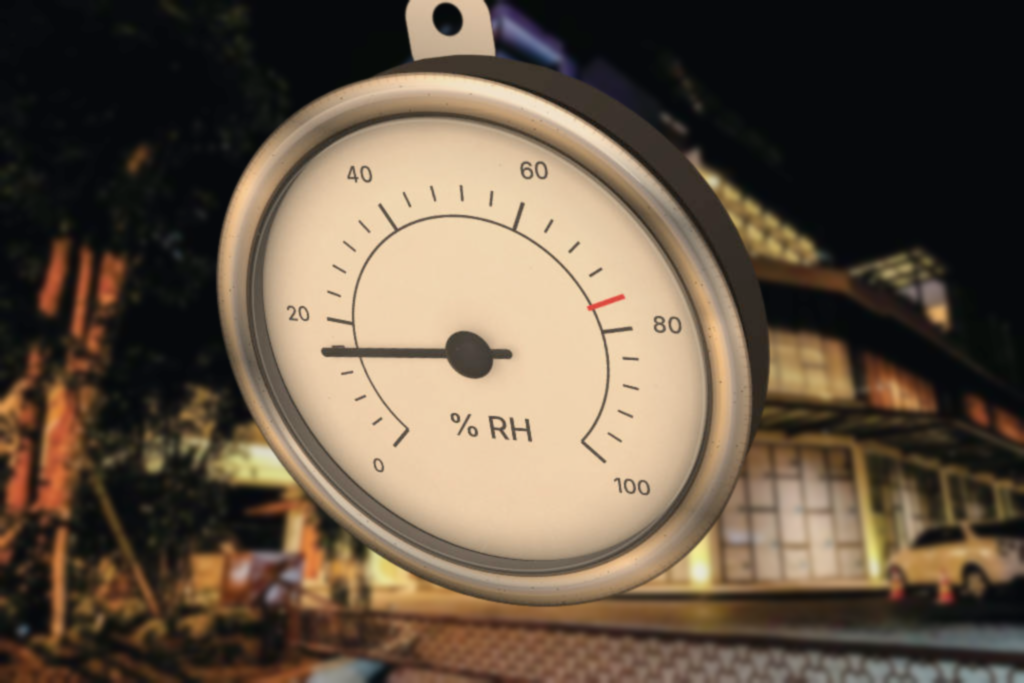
16; %
